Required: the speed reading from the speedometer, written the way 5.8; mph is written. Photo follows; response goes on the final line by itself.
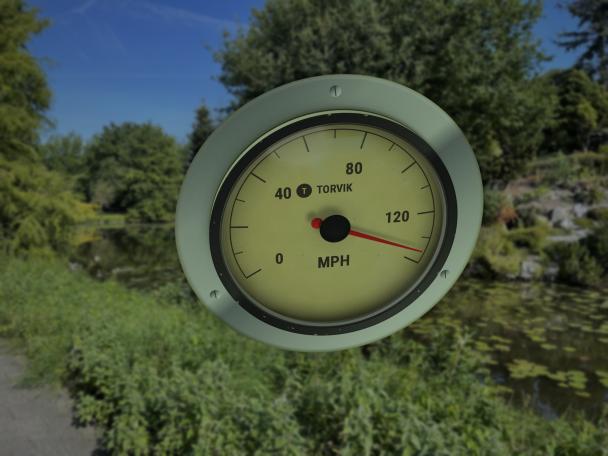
135; mph
